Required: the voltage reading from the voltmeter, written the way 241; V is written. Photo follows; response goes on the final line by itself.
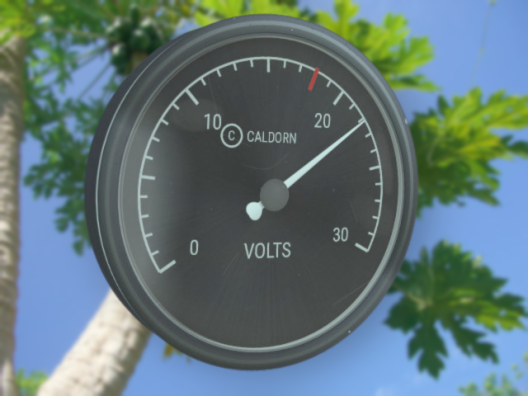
22; V
